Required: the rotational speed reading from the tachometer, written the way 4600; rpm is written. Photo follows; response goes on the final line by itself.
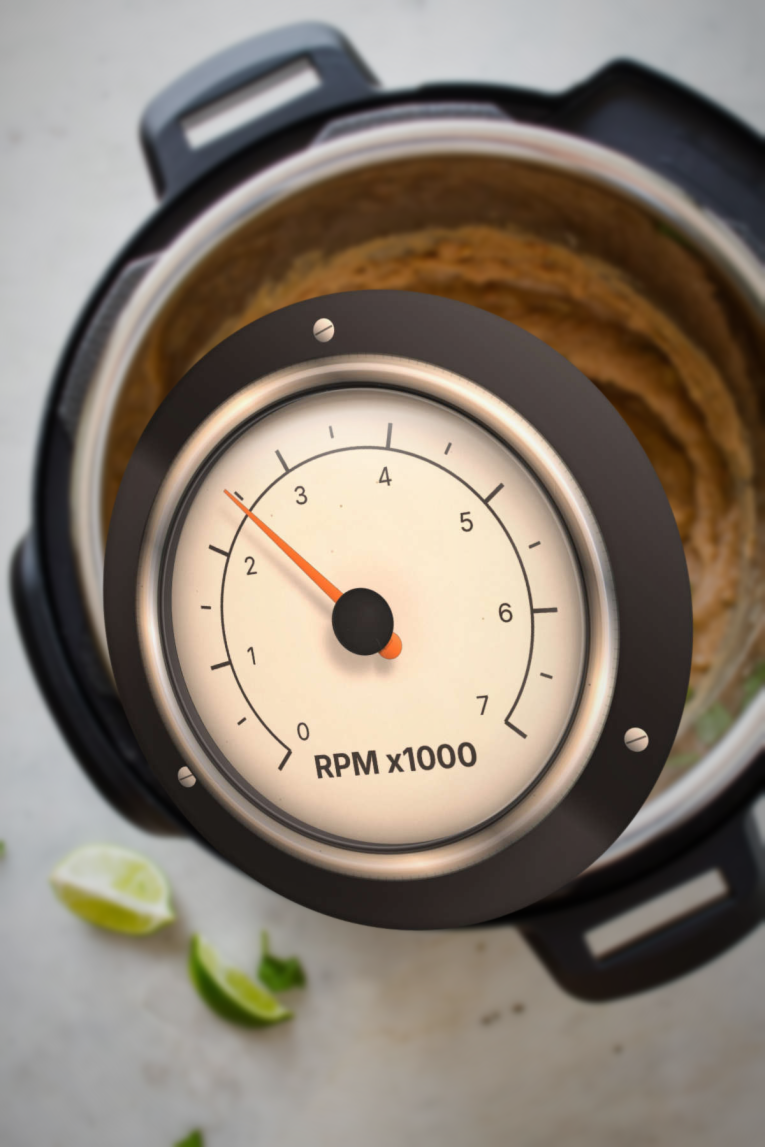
2500; rpm
